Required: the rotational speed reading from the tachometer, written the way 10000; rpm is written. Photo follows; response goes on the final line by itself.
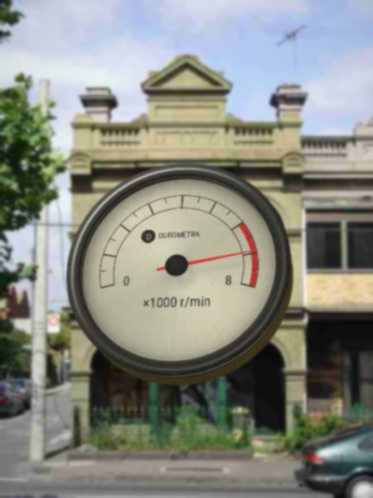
7000; rpm
